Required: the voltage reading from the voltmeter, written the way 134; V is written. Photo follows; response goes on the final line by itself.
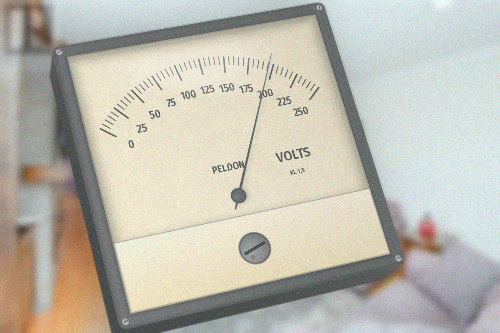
195; V
